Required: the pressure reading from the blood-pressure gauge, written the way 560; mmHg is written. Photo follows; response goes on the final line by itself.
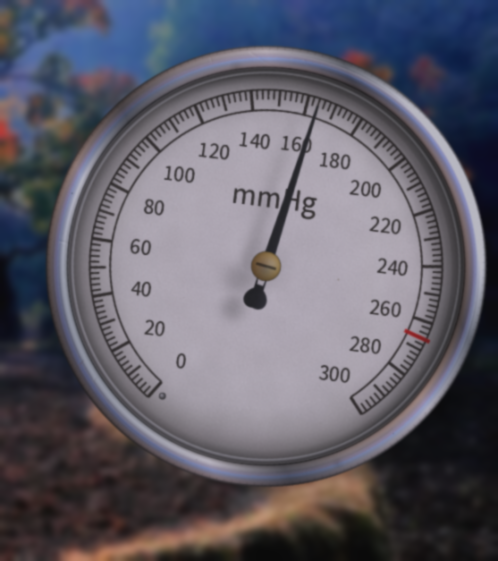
164; mmHg
